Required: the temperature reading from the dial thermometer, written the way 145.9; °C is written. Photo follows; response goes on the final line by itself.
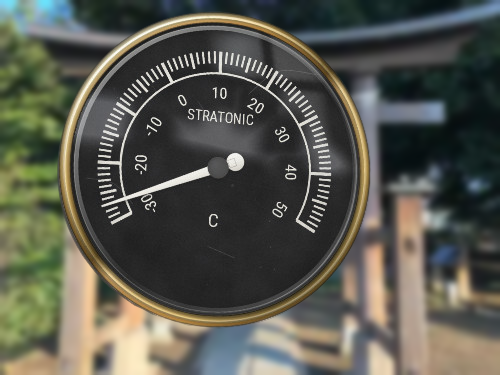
-27; °C
